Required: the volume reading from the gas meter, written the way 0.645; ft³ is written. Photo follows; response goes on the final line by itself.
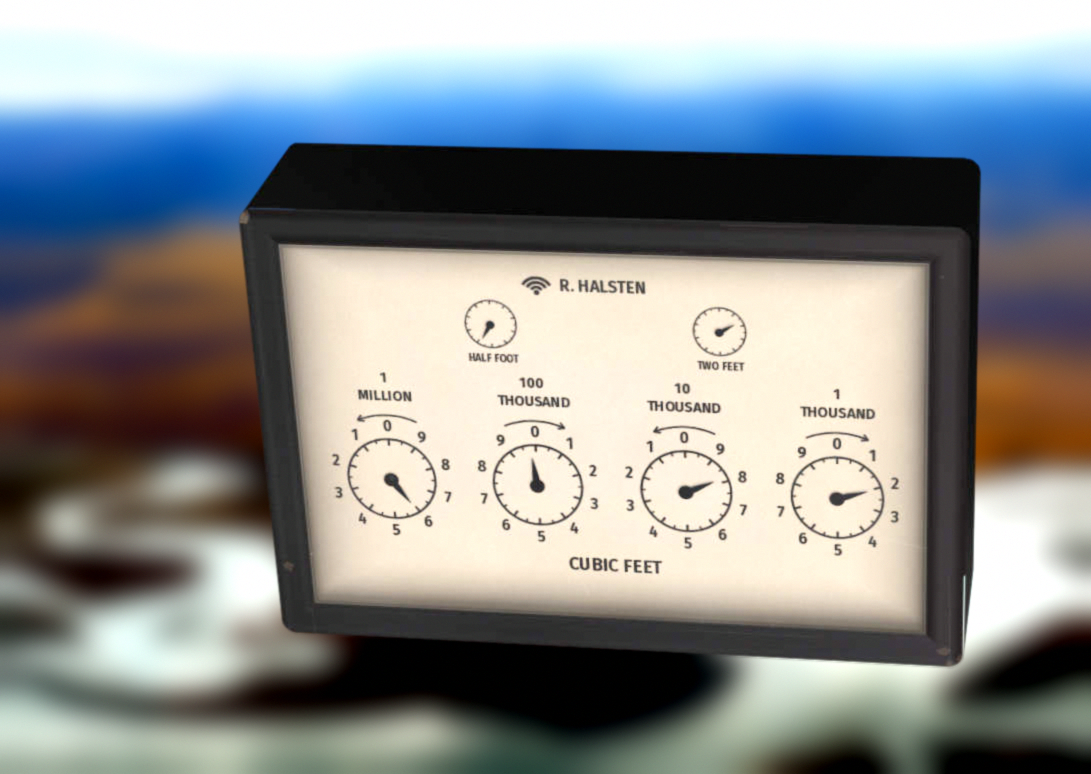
598200; ft³
